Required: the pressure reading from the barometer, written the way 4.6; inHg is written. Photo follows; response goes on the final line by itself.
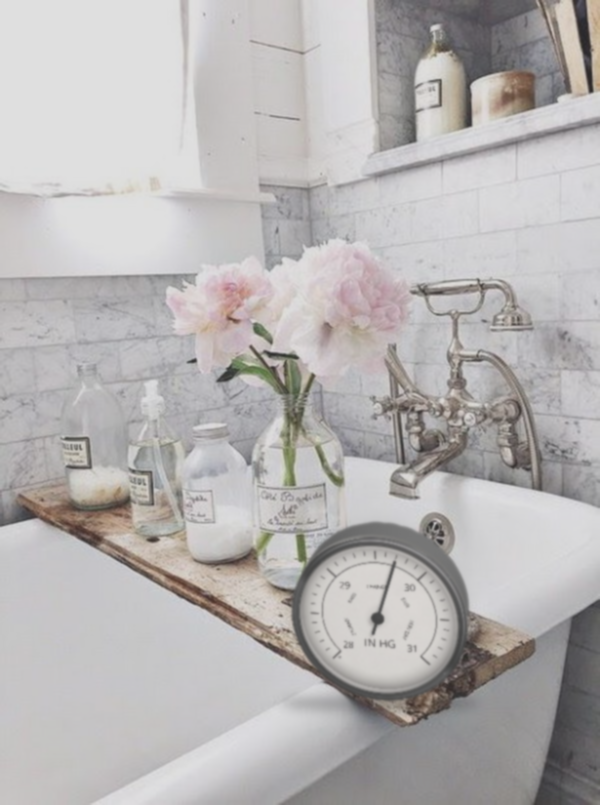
29.7; inHg
